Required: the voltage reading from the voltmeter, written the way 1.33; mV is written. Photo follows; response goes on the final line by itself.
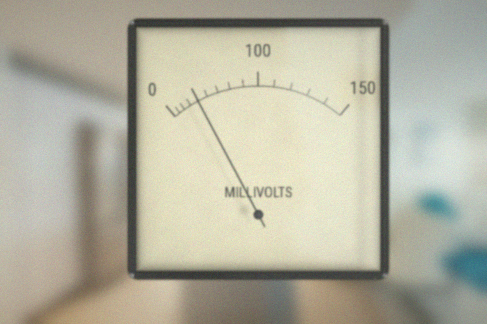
50; mV
